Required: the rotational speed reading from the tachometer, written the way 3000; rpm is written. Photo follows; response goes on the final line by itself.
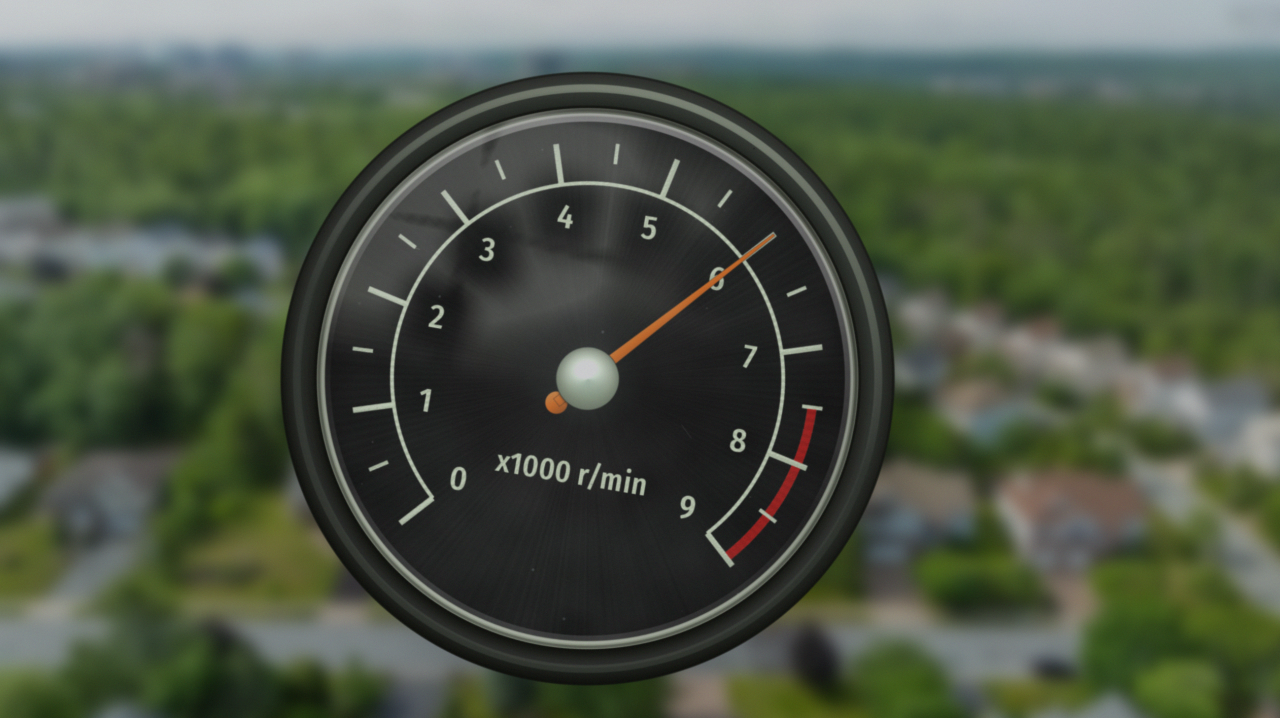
6000; rpm
